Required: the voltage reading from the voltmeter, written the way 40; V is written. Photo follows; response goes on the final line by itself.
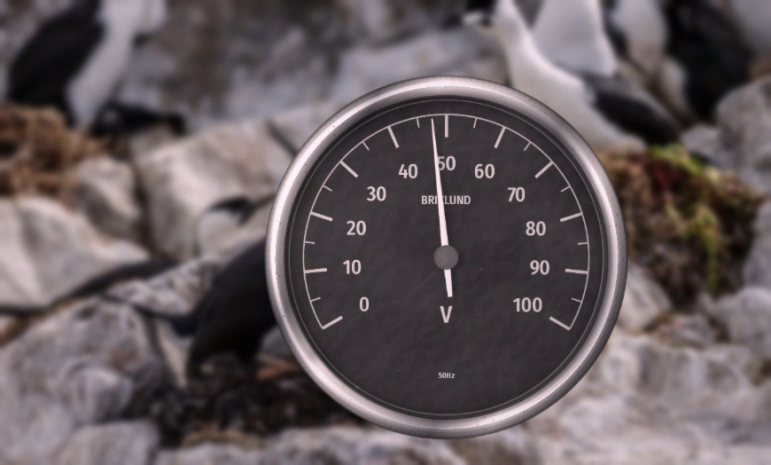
47.5; V
